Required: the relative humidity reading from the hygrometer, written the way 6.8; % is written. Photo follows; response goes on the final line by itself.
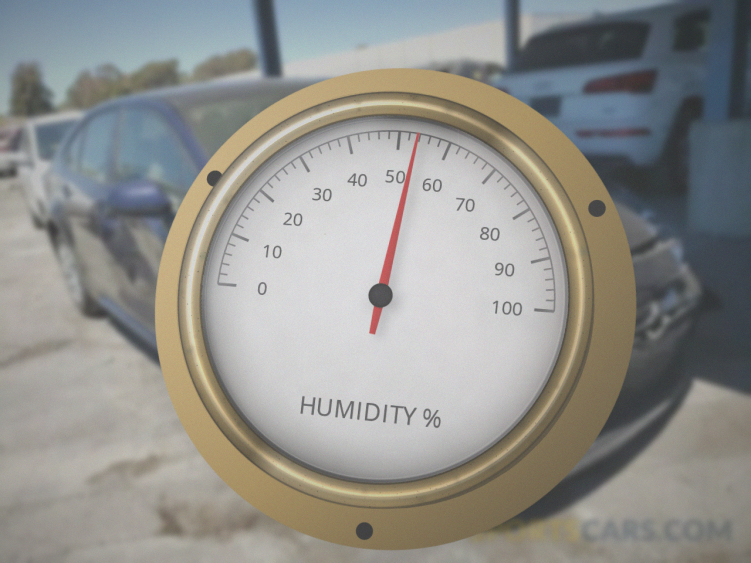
54; %
